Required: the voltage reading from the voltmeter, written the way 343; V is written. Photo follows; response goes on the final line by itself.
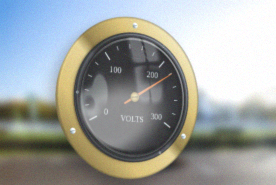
220; V
